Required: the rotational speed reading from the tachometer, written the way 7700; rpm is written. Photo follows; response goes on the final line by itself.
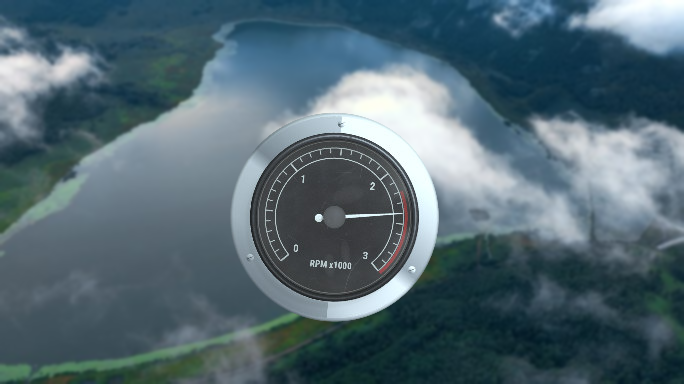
2400; rpm
